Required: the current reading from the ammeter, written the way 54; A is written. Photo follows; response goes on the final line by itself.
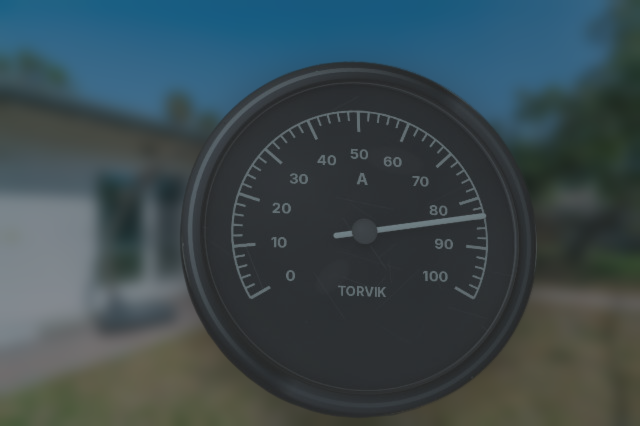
84; A
